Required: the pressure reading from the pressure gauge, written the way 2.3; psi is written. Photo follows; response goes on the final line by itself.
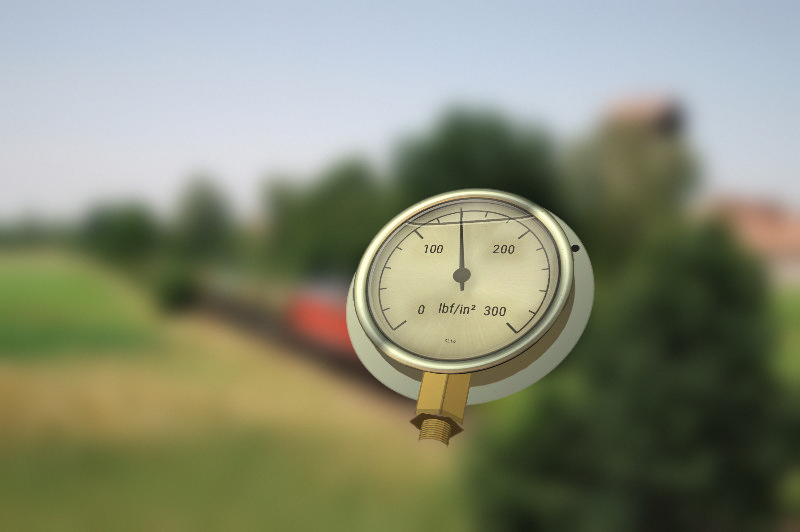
140; psi
